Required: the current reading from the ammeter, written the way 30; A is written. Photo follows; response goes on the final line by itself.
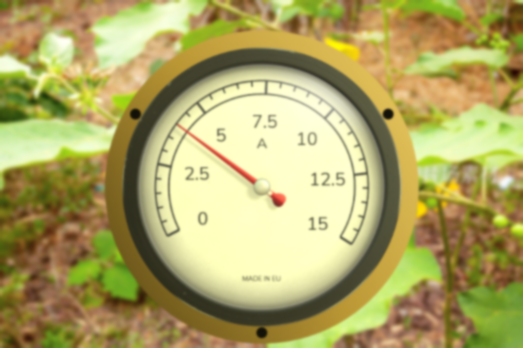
4; A
